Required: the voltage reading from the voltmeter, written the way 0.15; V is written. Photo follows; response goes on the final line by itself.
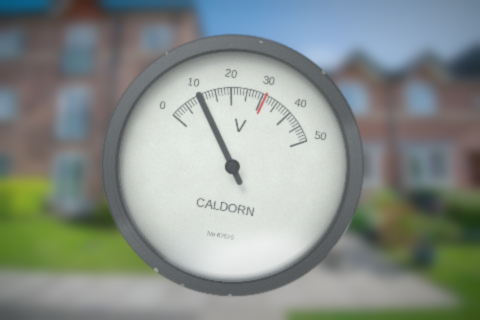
10; V
